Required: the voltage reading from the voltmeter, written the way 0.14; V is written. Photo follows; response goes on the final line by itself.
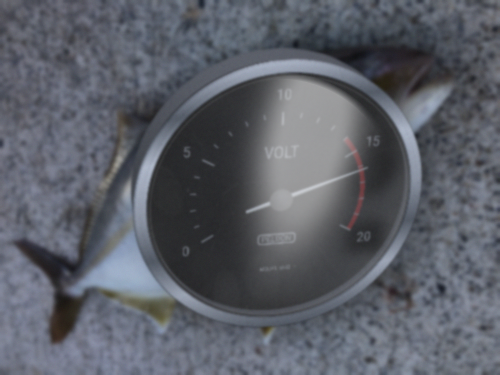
16; V
